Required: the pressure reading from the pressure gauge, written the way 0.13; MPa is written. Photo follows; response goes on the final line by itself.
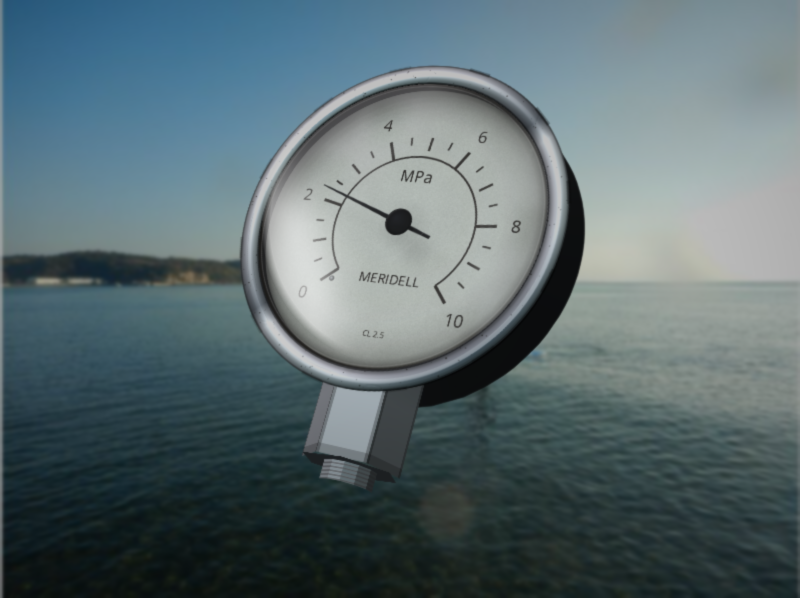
2.25; MPa
